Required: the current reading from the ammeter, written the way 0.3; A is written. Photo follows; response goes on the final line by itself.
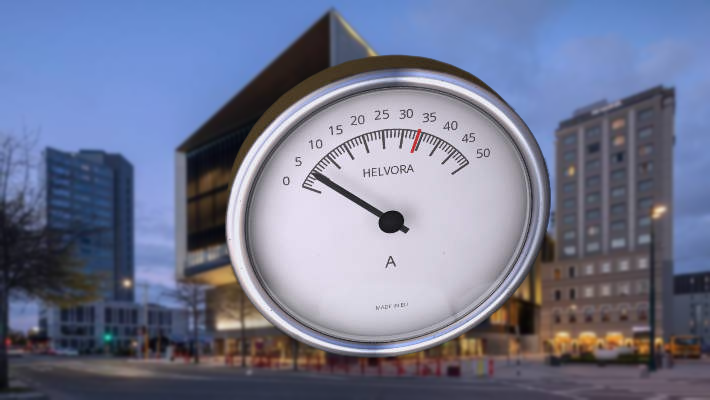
5; A
